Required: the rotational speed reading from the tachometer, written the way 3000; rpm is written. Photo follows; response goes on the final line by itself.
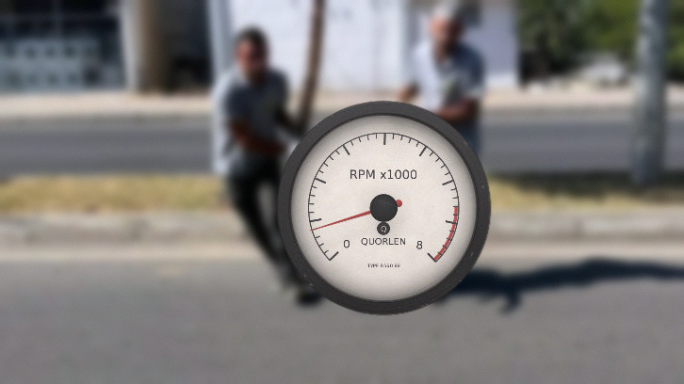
800; rpm
